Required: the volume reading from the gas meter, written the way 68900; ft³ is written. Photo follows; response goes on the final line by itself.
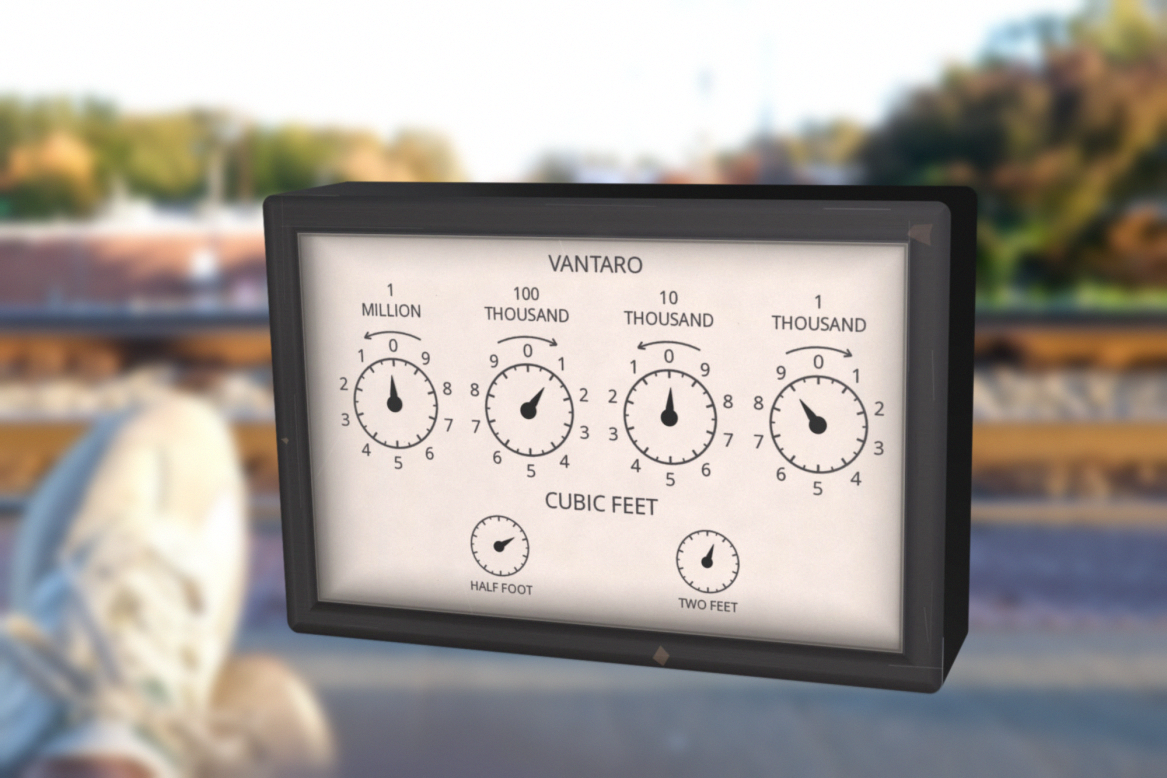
9900; ft³
